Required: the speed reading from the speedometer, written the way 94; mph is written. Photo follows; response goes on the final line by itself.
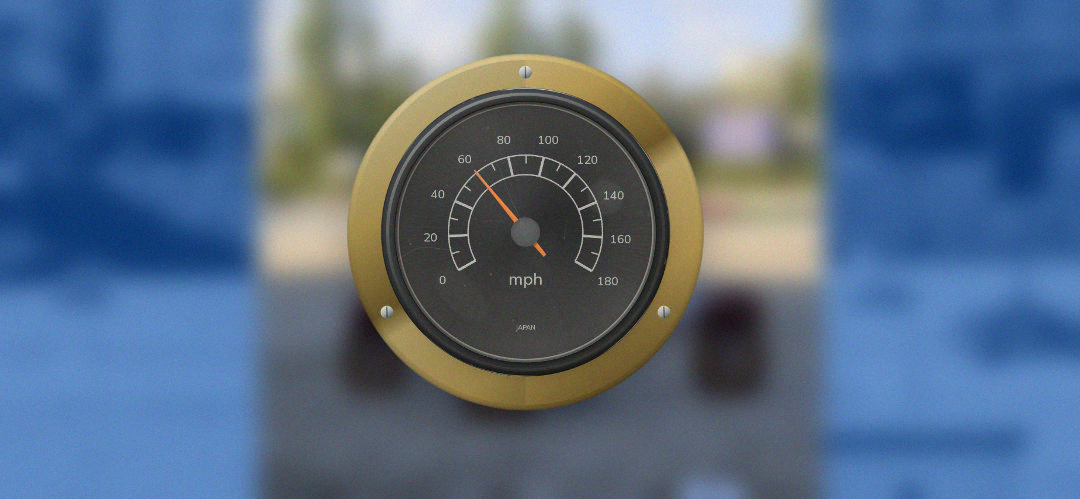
60; mph
